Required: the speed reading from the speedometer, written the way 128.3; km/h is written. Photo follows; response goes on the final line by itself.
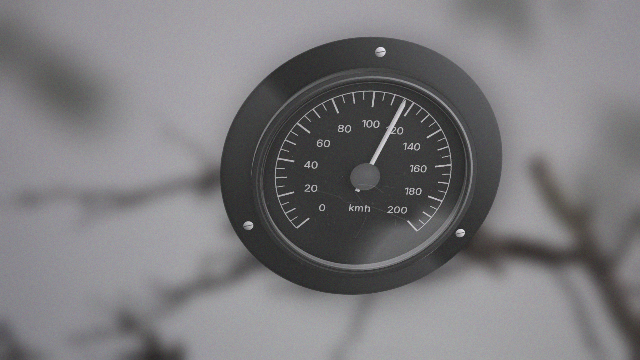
115; km/h
